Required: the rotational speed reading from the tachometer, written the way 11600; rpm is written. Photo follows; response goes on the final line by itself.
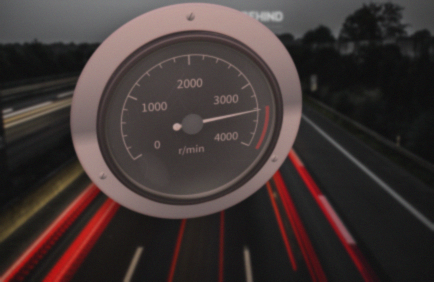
3400; rpm
